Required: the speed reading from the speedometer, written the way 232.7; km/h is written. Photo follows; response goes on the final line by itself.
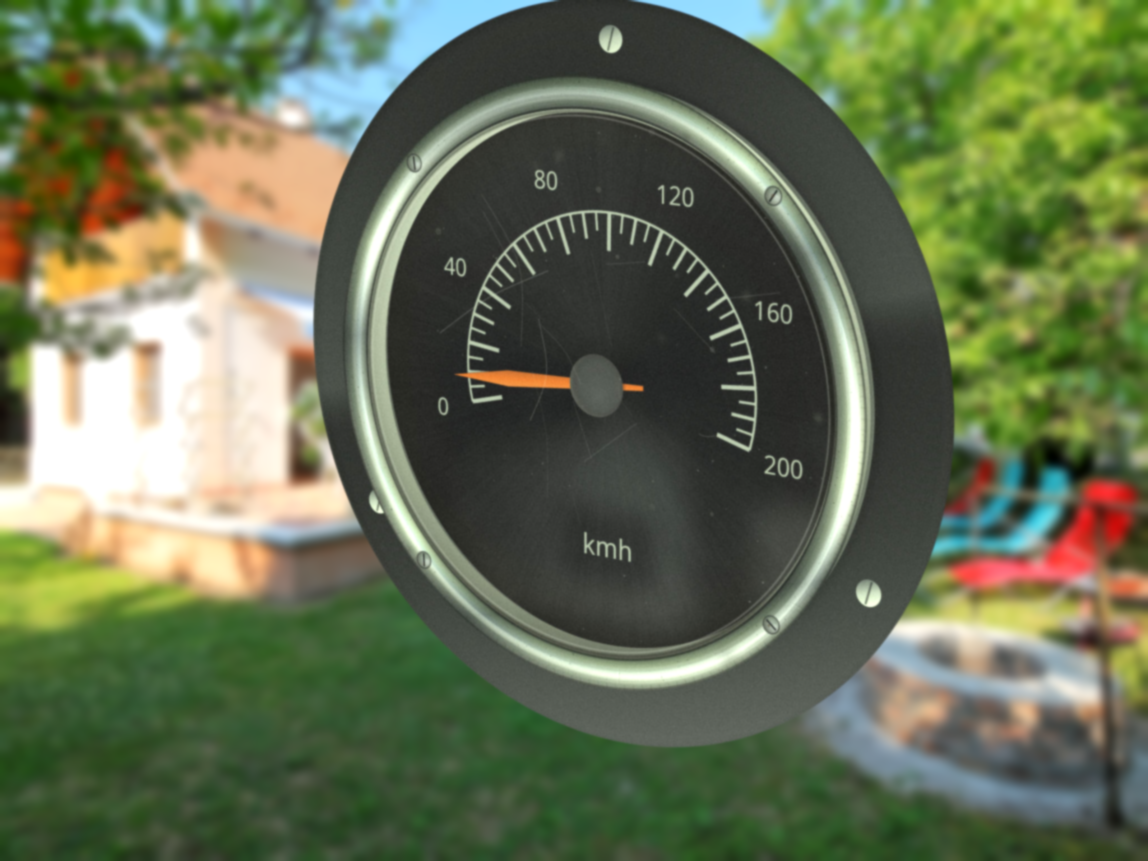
10; km/h
